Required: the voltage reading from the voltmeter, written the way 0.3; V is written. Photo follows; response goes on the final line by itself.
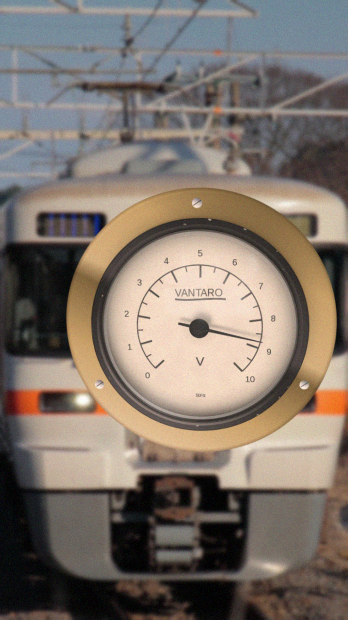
8.75; V
